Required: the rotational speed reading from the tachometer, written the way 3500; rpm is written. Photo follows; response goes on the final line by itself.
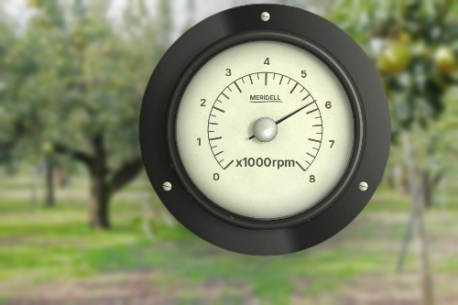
5750; rpm
